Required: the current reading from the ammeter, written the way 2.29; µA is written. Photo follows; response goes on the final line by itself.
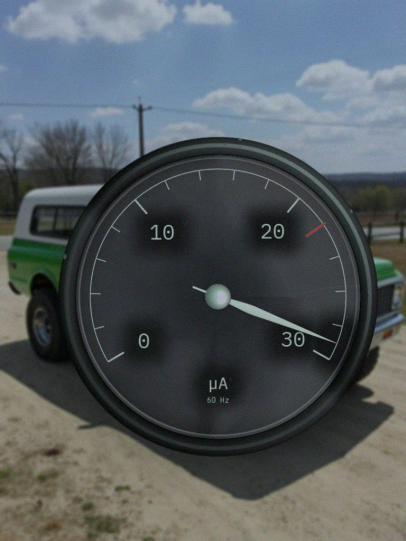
29; µA
